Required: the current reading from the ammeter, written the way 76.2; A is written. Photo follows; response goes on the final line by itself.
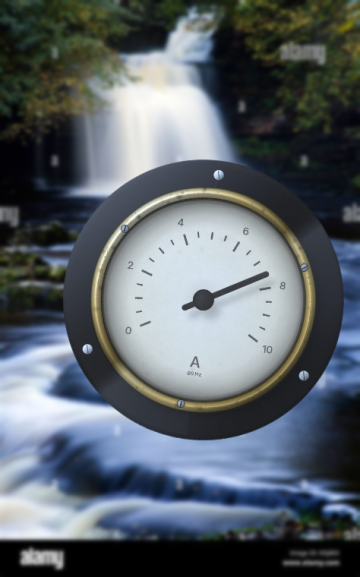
7.5; A
